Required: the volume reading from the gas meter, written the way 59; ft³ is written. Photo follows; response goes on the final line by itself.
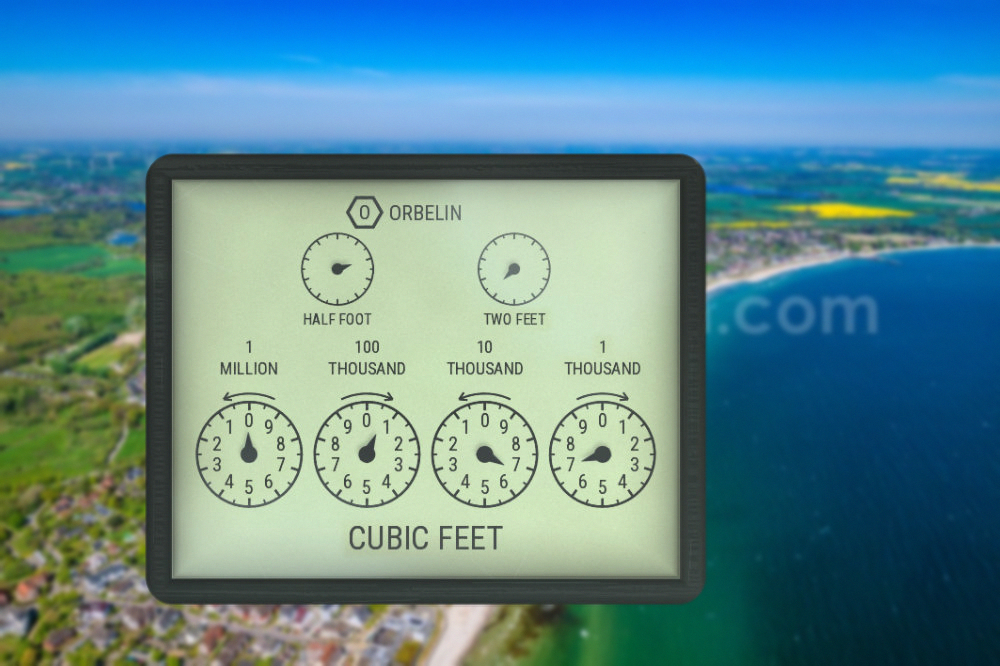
6700; ft³
